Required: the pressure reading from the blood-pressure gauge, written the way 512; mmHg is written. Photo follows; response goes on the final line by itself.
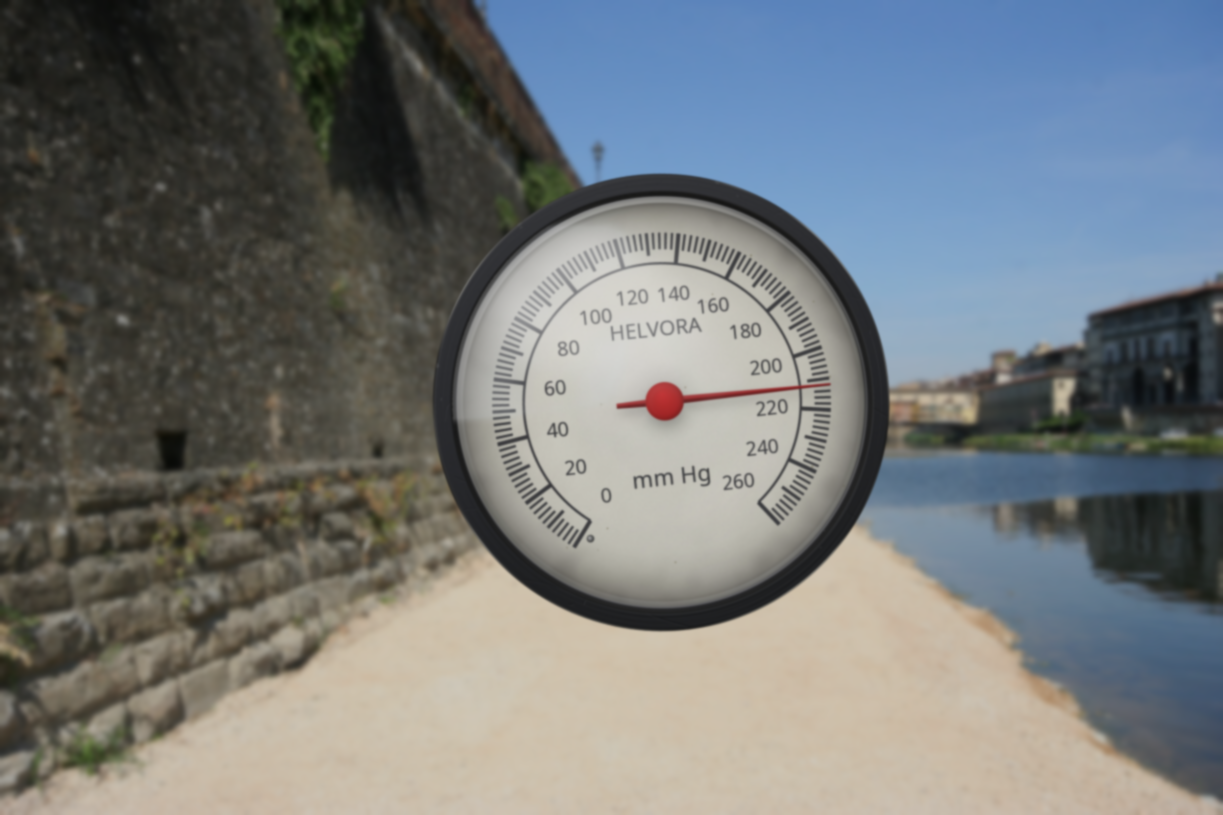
212; mmHg
